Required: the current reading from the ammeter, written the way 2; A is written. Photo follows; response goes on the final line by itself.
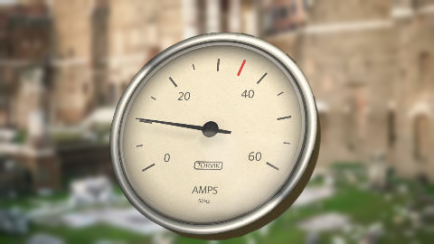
10; A
